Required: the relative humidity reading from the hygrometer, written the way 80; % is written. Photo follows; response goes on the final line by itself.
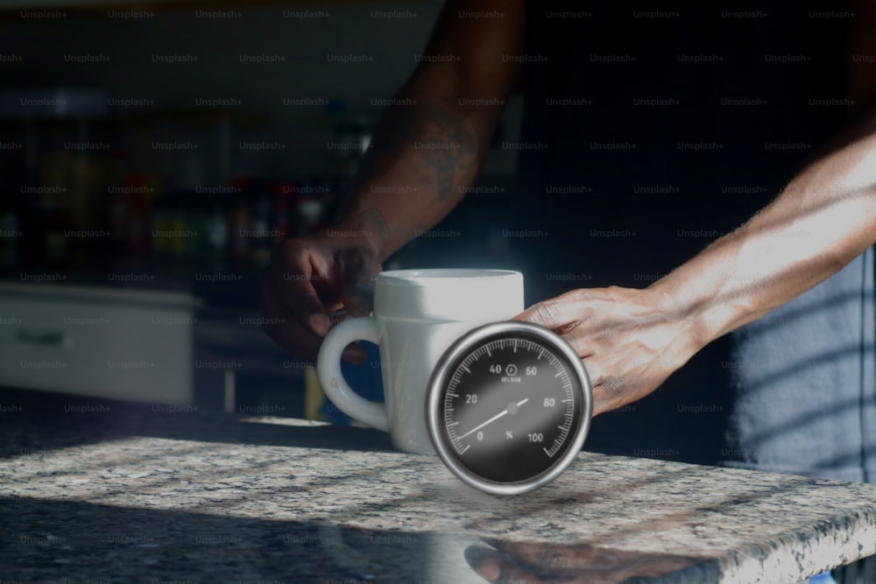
5; %
